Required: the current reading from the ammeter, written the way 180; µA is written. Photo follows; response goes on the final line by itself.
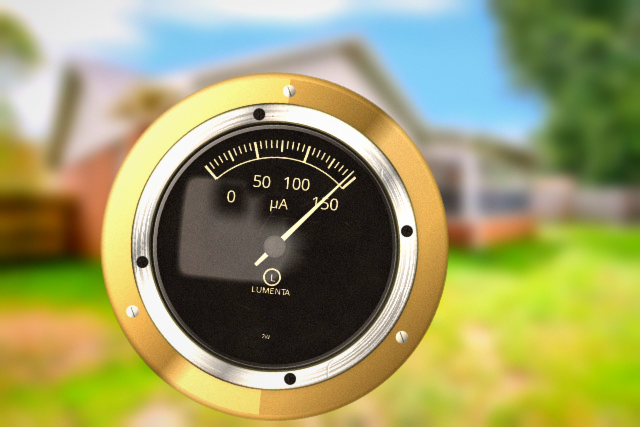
145; µA
